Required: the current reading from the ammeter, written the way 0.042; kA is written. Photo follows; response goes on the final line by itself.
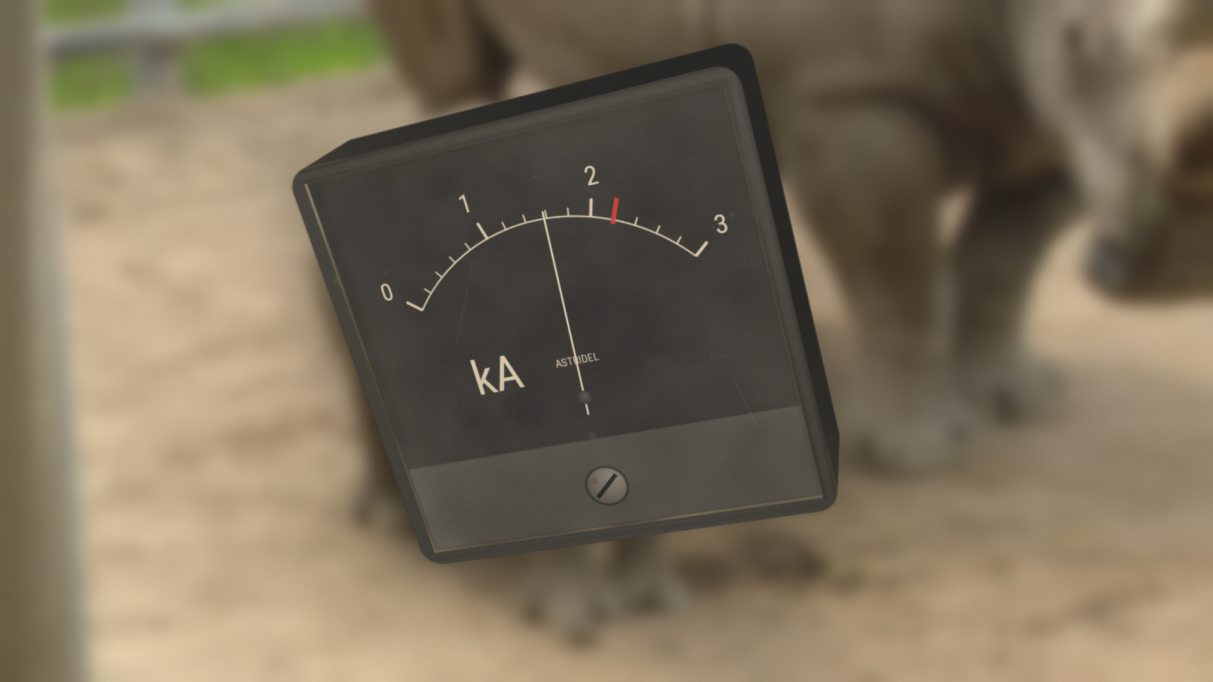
1.6; kA
